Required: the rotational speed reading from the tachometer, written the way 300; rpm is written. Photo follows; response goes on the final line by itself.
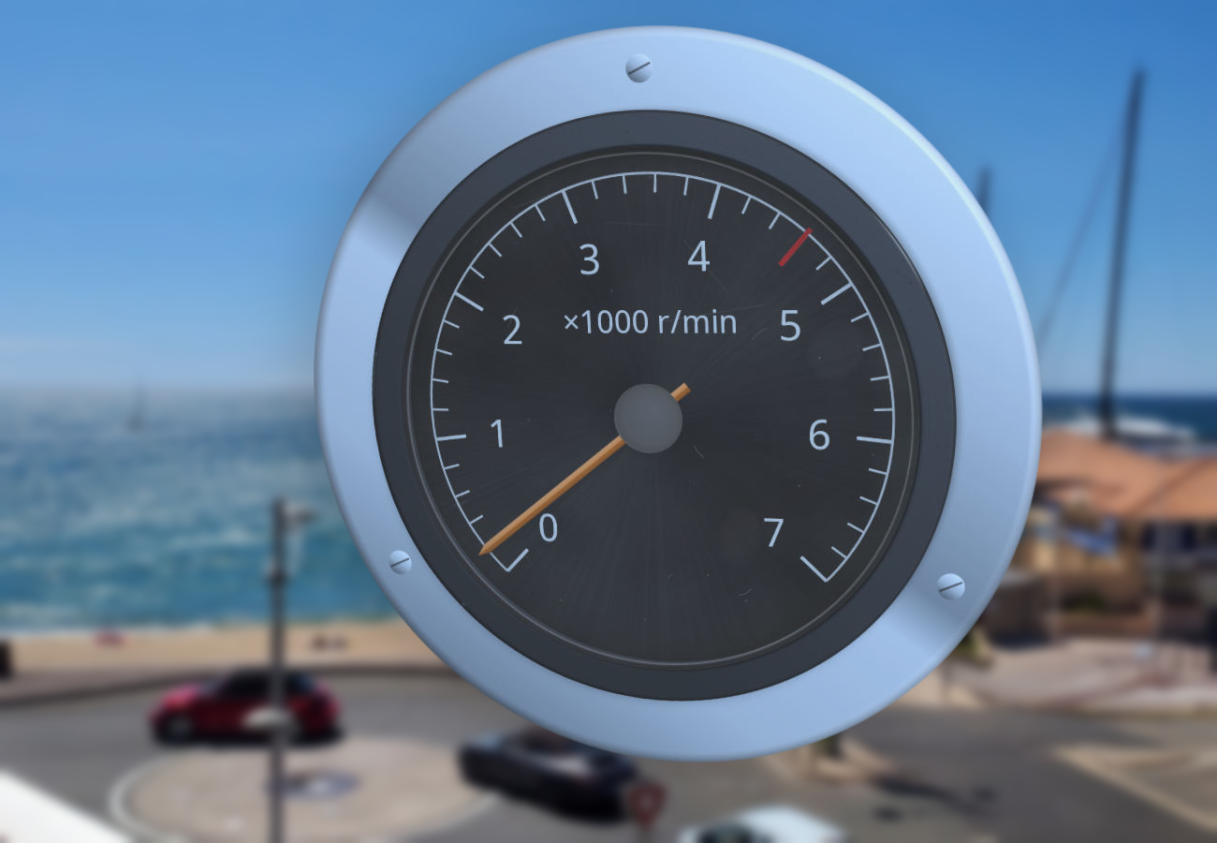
200; rpm
